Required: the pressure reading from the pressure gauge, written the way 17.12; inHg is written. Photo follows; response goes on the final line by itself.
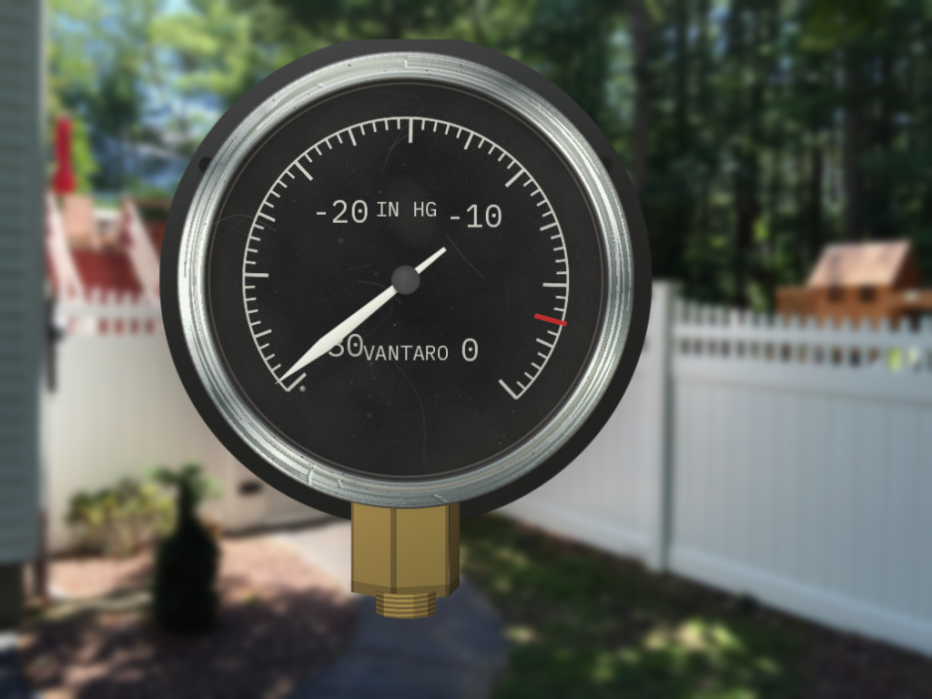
-29.5; inHg
